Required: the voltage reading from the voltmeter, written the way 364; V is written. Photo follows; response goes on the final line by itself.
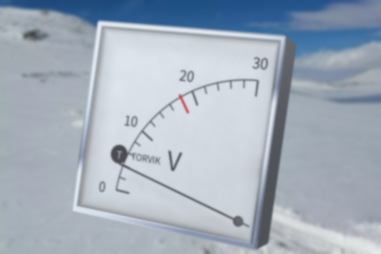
4; V
